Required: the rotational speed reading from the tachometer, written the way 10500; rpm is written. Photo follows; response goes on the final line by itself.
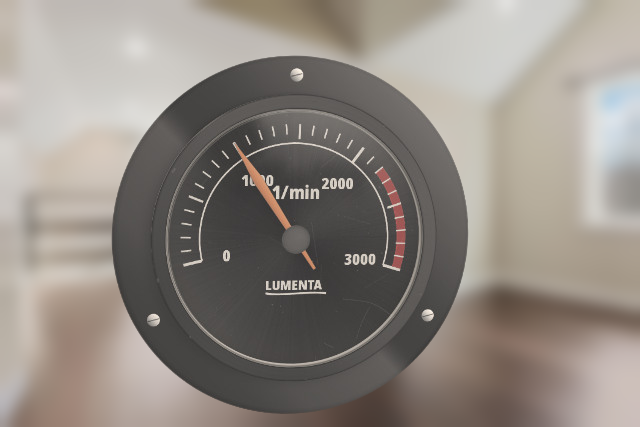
1000; rpm
